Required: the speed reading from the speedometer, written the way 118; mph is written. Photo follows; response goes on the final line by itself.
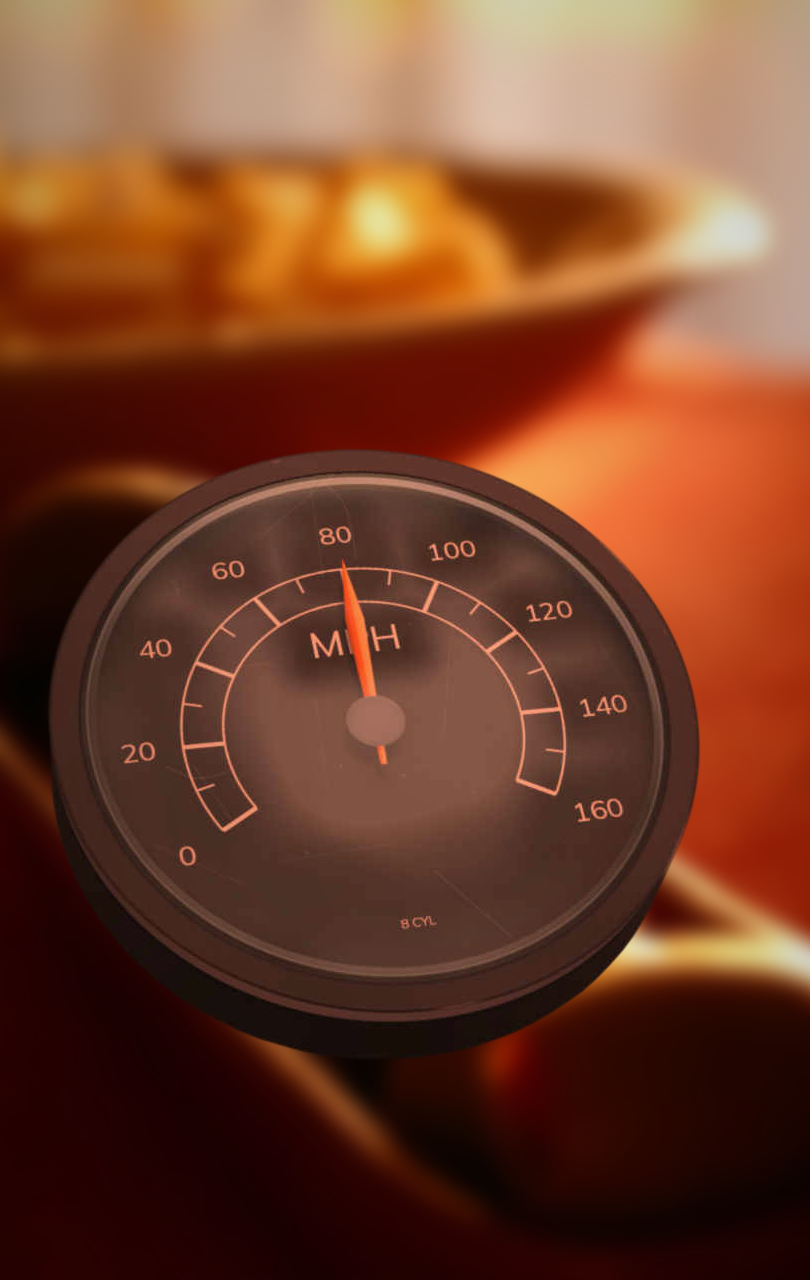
80; mph
